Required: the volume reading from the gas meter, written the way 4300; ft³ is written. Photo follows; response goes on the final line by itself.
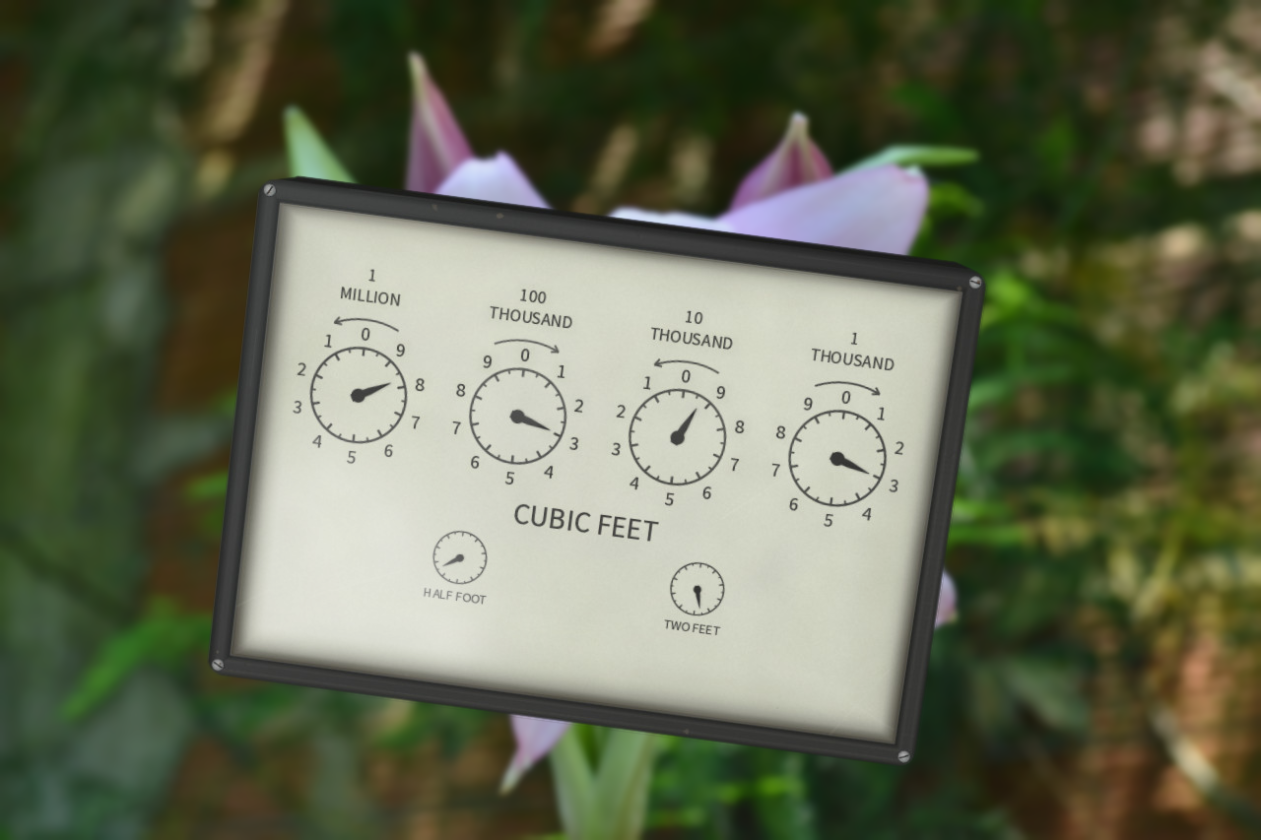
829300; ft³
